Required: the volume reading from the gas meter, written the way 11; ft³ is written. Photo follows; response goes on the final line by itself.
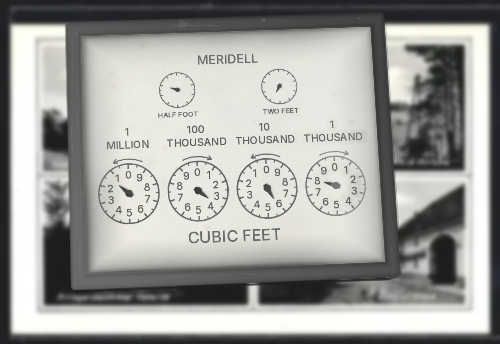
135800; ft³
